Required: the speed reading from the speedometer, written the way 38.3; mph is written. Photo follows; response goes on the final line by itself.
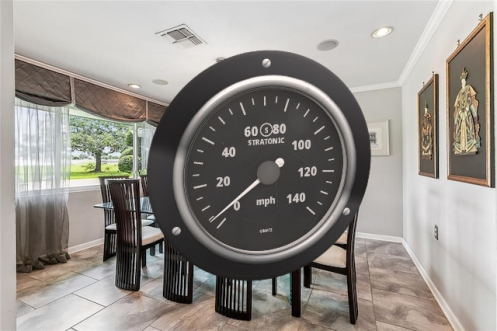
5; mph
